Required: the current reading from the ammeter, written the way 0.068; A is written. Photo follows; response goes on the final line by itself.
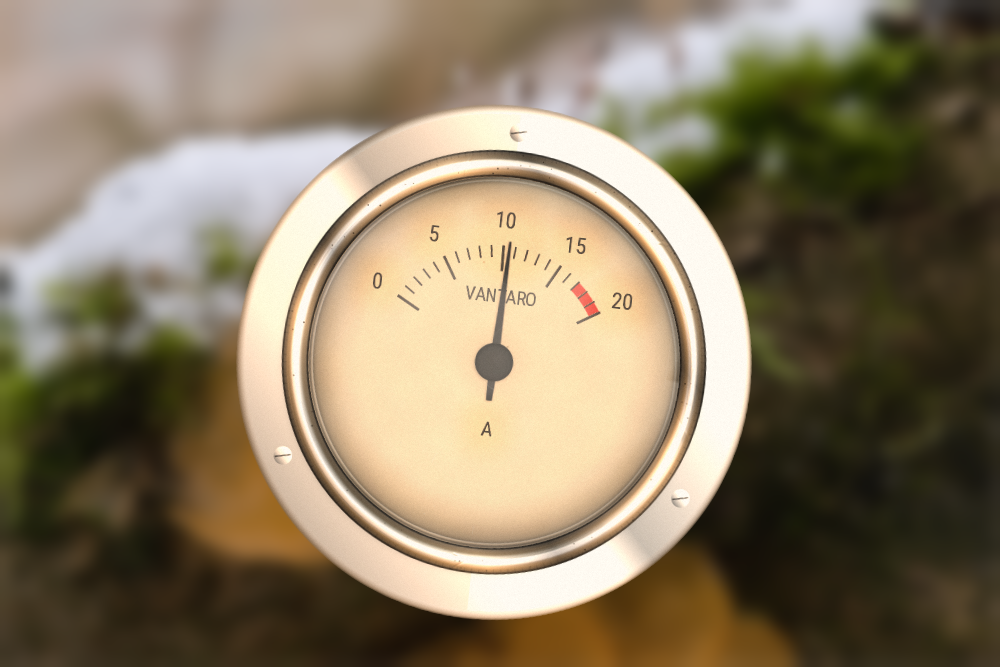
10.5; A
